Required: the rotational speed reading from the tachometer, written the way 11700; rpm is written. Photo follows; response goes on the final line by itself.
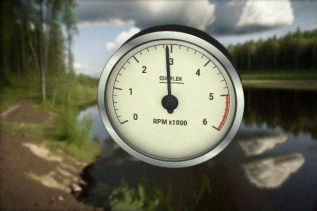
2900; rpm
